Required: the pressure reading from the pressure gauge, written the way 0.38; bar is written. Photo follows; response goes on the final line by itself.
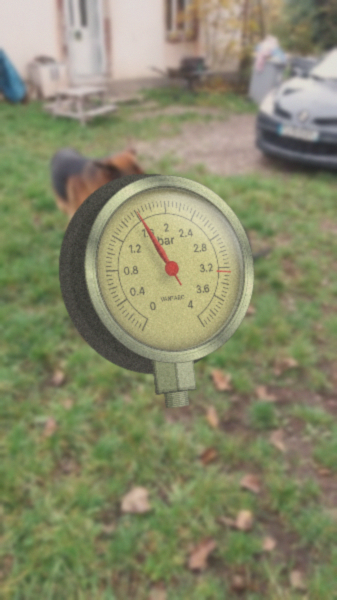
1.6; bar
